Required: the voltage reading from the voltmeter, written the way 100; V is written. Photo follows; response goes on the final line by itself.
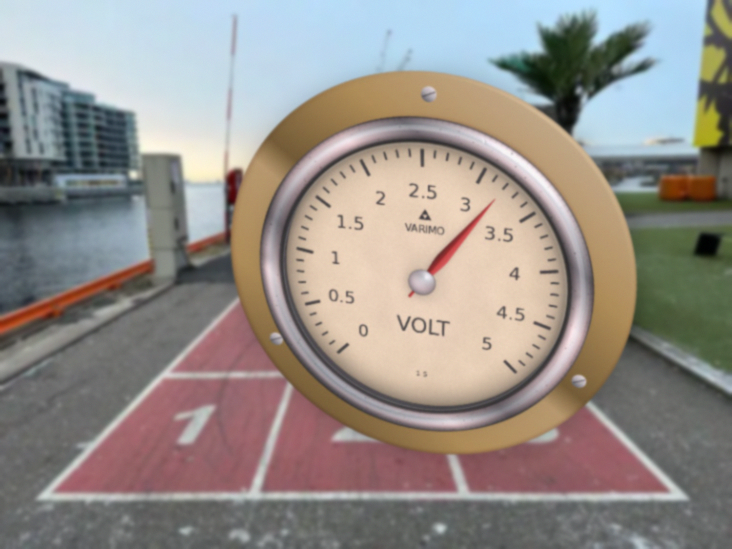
3.2; V
